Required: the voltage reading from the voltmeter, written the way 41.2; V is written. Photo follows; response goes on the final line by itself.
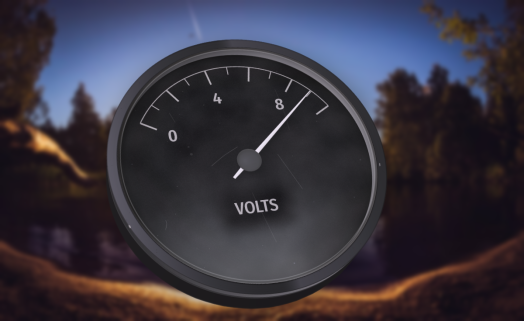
9; V
